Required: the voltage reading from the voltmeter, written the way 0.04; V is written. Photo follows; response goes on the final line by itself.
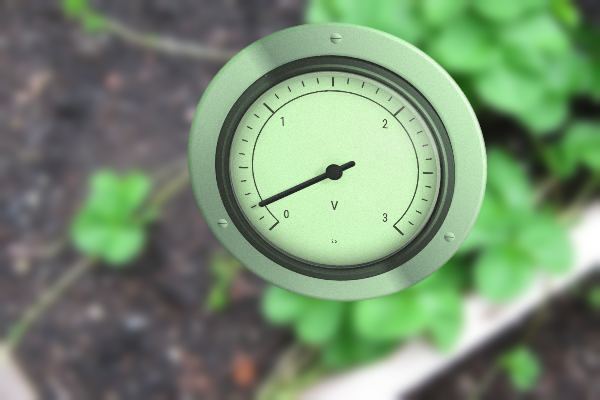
0.2; V
